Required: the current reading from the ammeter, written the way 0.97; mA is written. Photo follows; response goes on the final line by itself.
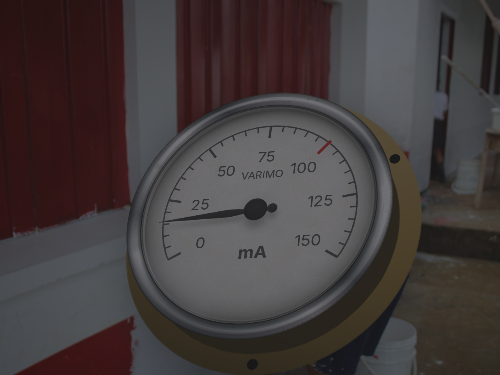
15; mA
